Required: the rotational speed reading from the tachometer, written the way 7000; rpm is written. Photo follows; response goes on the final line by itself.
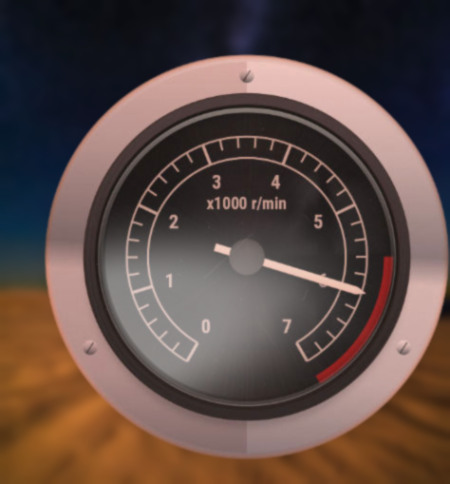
6000; rpm
